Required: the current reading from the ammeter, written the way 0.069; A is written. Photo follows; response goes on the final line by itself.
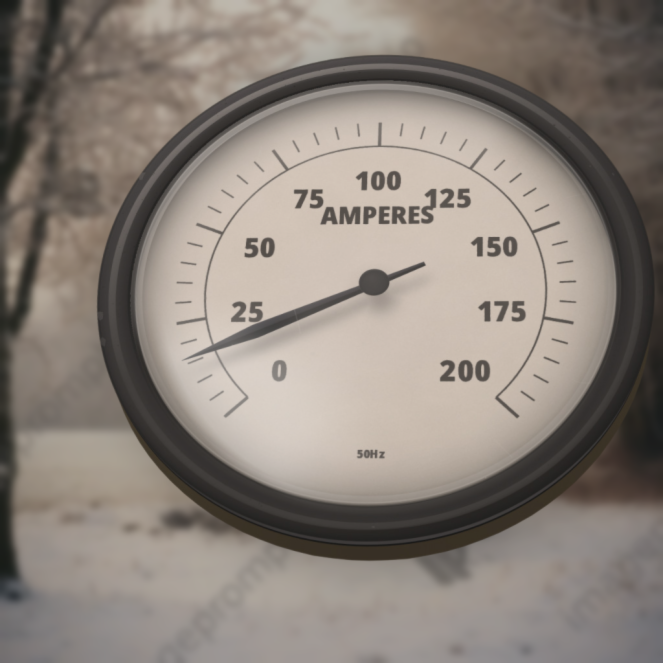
15; A
